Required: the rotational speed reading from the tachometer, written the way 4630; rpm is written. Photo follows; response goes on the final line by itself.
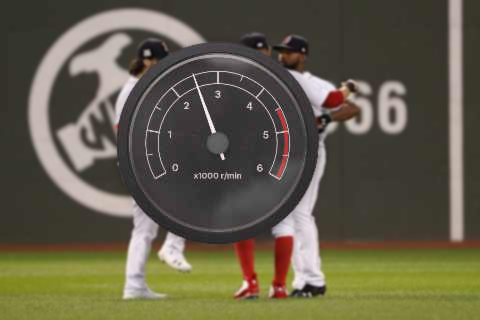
2500; rpm
